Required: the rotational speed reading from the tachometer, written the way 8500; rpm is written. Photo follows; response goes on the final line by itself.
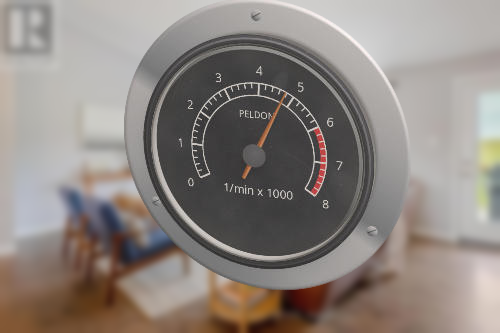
4800; rpm
